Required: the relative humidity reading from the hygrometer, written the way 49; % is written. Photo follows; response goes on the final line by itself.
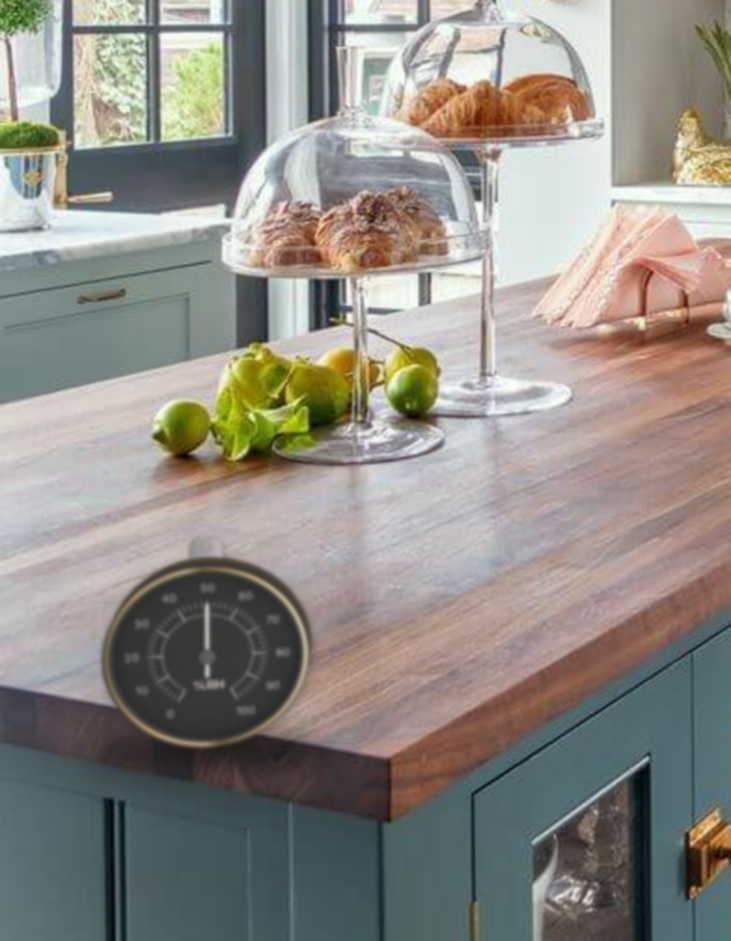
50; %
